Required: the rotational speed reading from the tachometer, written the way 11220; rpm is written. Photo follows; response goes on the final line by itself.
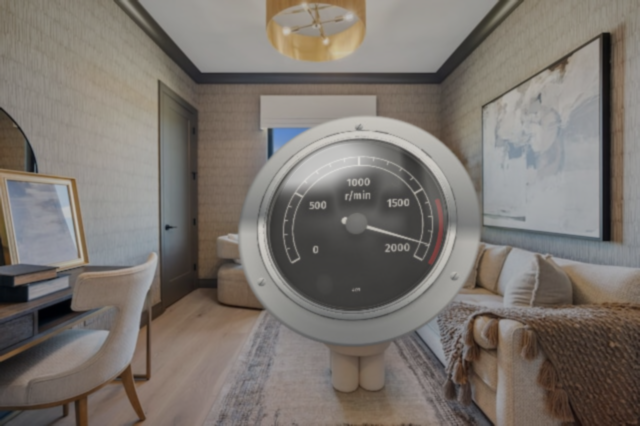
1900; rpm
